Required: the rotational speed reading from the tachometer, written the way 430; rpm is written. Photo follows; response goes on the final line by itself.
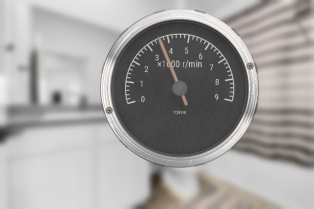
3600; rpm
